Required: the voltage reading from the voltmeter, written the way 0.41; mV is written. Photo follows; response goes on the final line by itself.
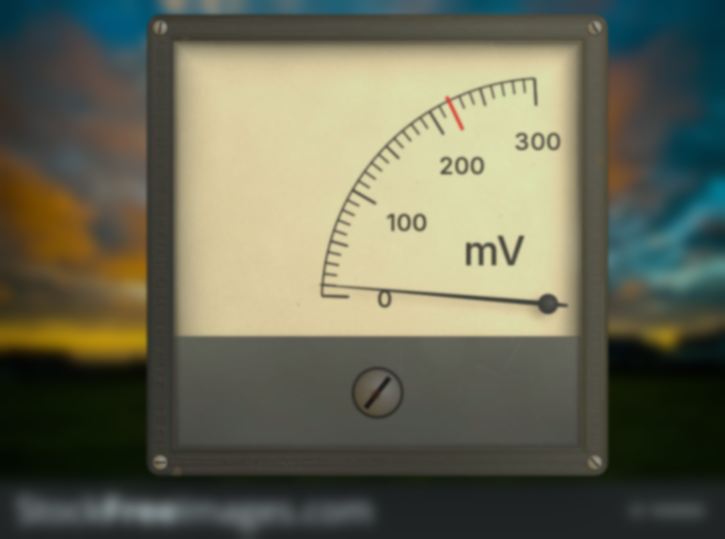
10; mV
